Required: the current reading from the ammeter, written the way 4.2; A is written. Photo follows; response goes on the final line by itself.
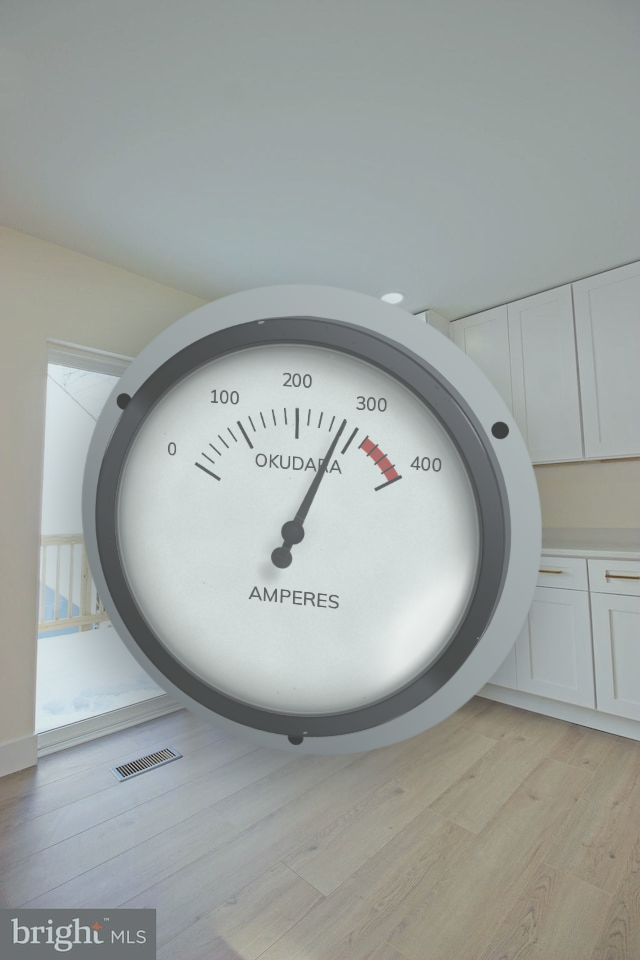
280; A
